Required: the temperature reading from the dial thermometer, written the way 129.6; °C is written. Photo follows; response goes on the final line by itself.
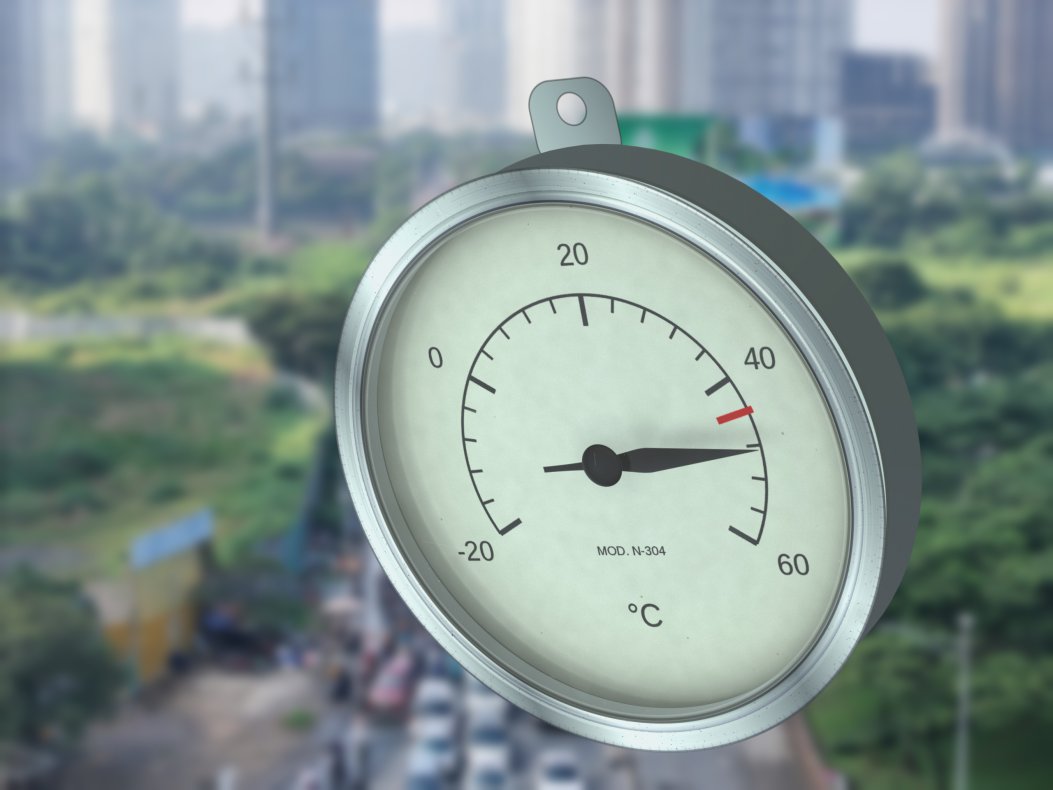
48; °C
